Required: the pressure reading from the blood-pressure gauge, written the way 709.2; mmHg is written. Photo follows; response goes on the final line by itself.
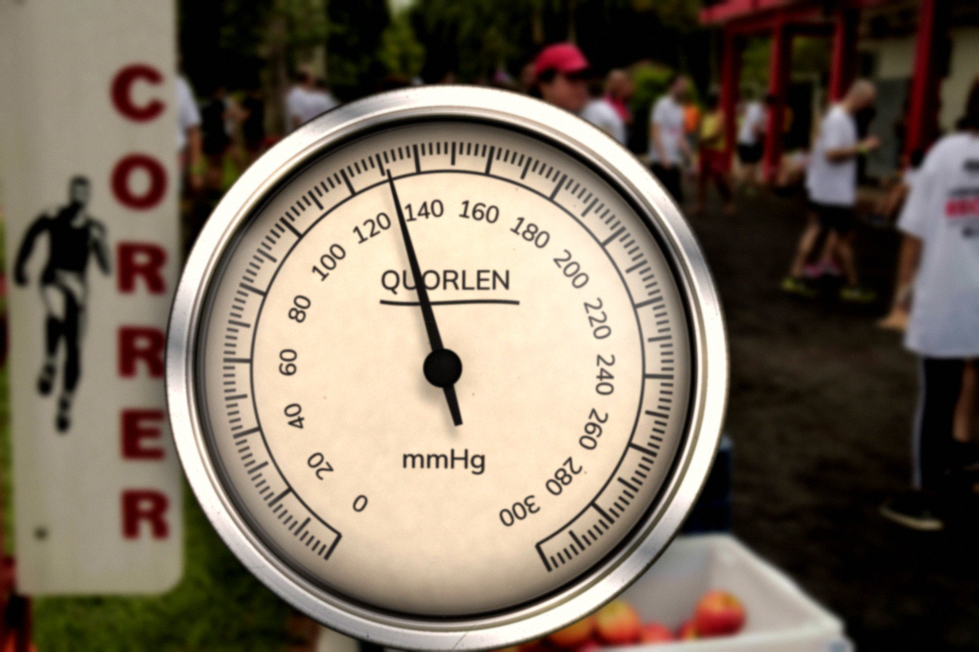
132; mmHg
